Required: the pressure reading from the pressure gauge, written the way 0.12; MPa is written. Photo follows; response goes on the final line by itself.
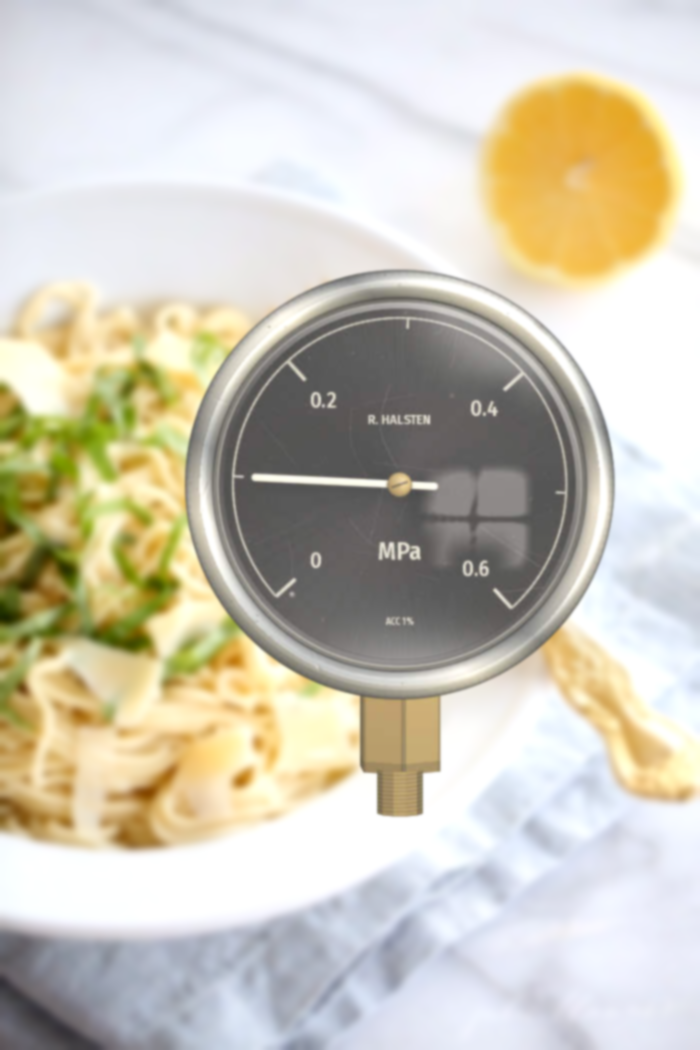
0.1; MPa
